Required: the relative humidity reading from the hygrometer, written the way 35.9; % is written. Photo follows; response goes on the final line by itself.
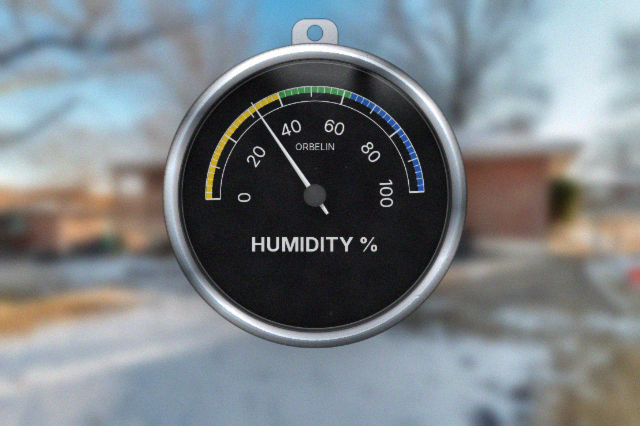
32; %
